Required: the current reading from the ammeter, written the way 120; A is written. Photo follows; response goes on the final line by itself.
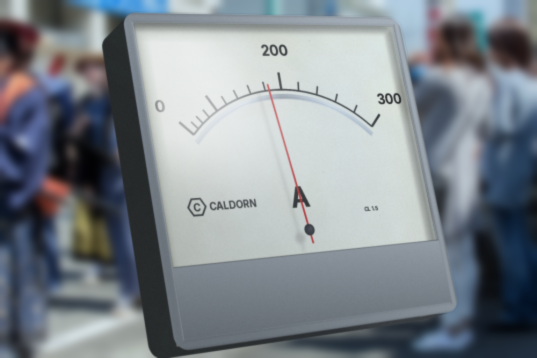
180; A
